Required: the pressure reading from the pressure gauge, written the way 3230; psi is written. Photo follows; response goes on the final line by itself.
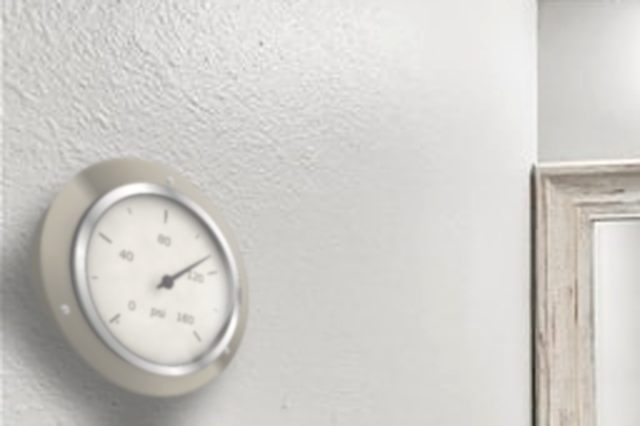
110; psi
